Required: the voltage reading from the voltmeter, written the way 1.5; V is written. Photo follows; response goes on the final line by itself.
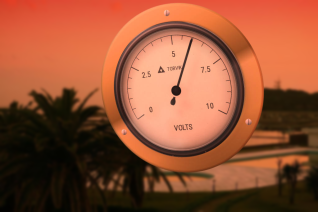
6; V
